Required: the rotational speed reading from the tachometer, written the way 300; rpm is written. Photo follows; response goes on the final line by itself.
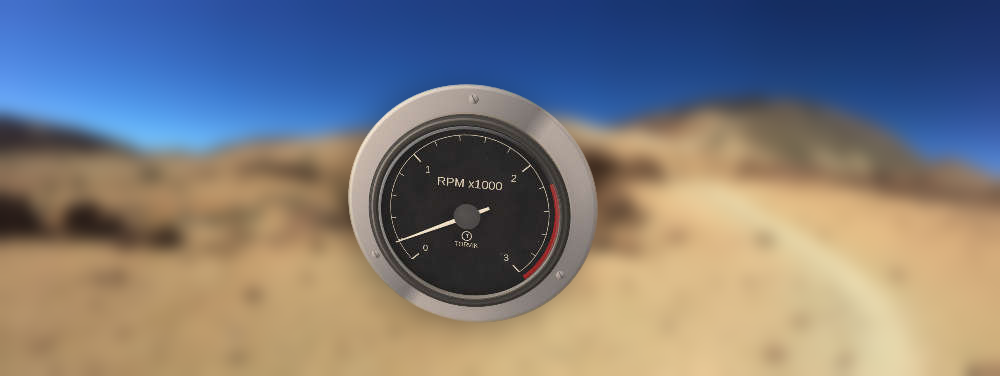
200; rpm
